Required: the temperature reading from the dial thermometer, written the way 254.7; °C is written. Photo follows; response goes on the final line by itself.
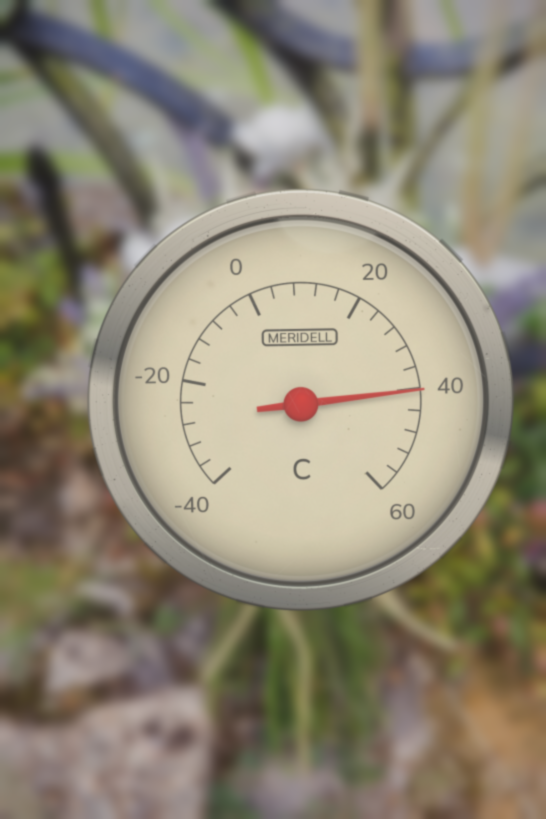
40; °C
